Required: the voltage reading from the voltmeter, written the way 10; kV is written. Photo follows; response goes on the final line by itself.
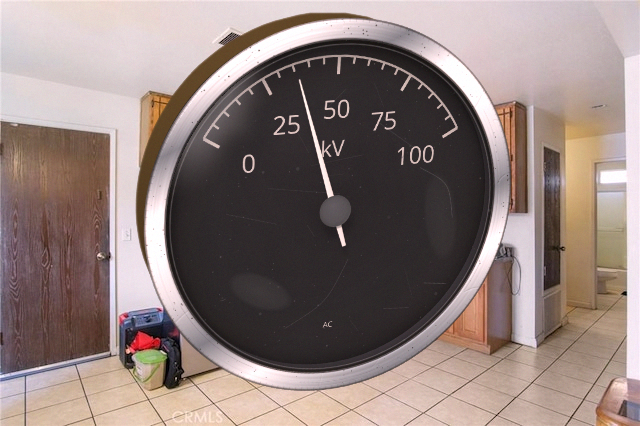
35; kV
